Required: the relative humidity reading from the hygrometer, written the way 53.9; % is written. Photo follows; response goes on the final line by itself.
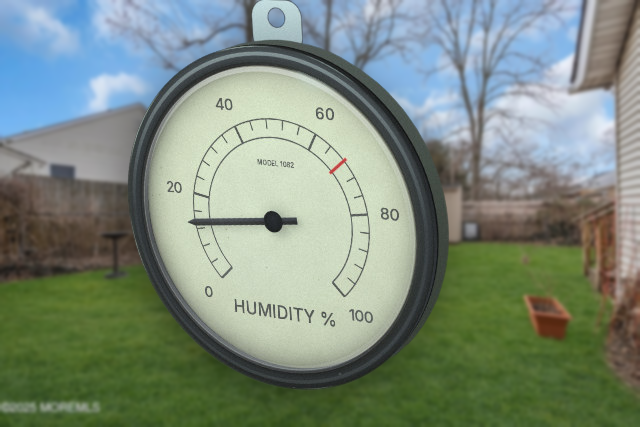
14; %
